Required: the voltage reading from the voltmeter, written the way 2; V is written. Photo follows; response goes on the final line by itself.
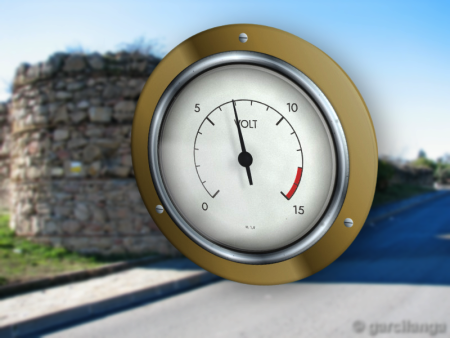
7; V
